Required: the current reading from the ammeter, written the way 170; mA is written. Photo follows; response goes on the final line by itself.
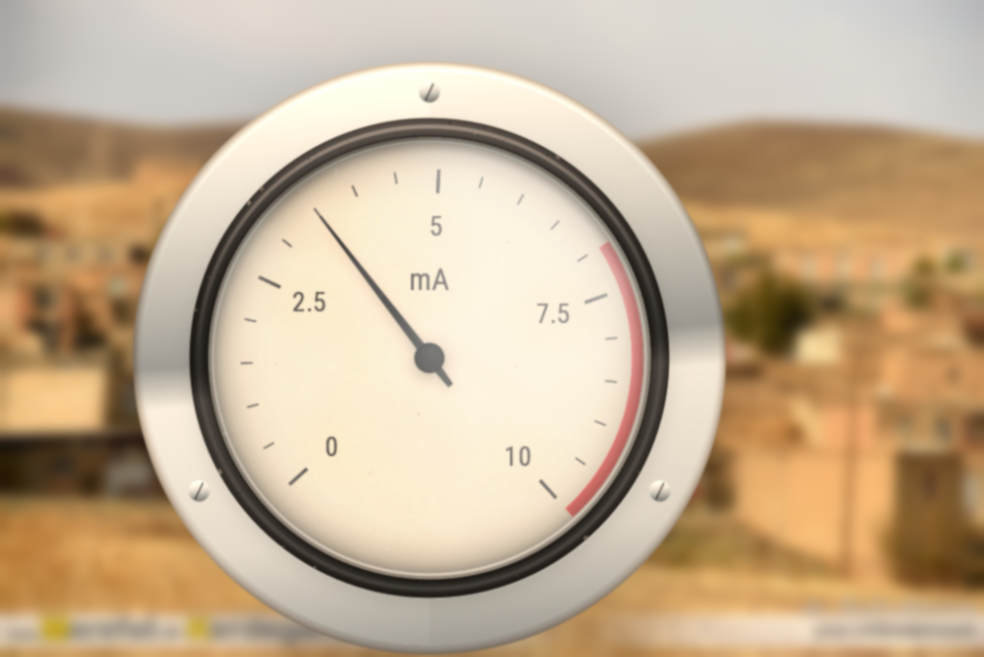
3.5; mA
